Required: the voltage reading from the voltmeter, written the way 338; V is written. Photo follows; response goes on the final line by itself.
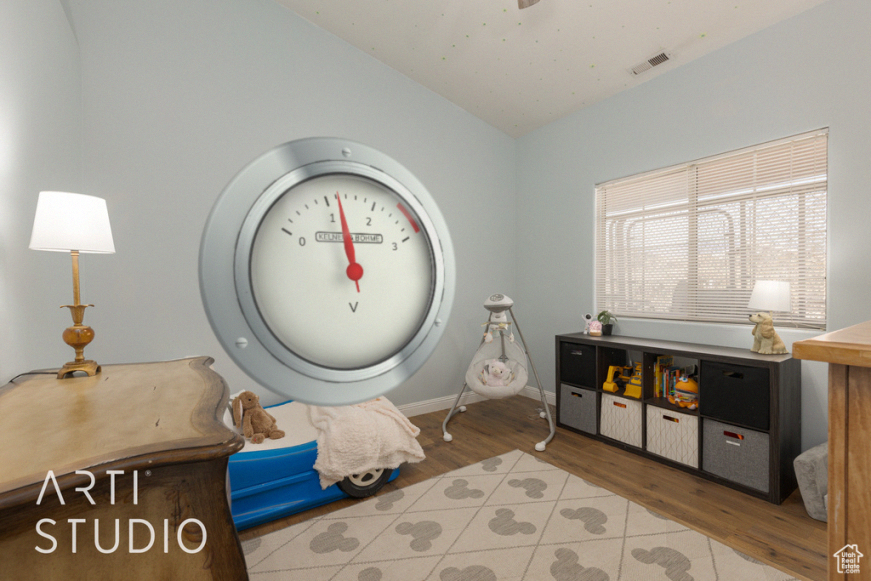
1.2; V
